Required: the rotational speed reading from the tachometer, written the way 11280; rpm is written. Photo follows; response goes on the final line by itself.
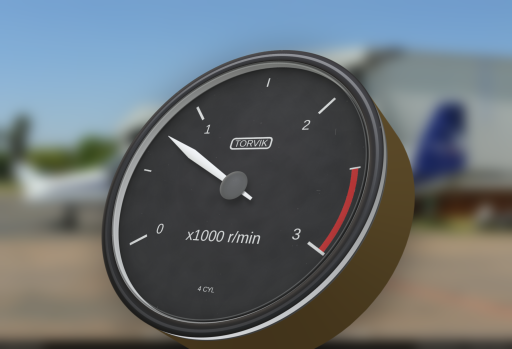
750; rpm
